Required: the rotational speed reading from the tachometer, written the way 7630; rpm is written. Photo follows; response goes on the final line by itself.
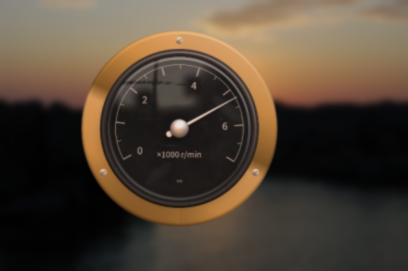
5250; rpm
